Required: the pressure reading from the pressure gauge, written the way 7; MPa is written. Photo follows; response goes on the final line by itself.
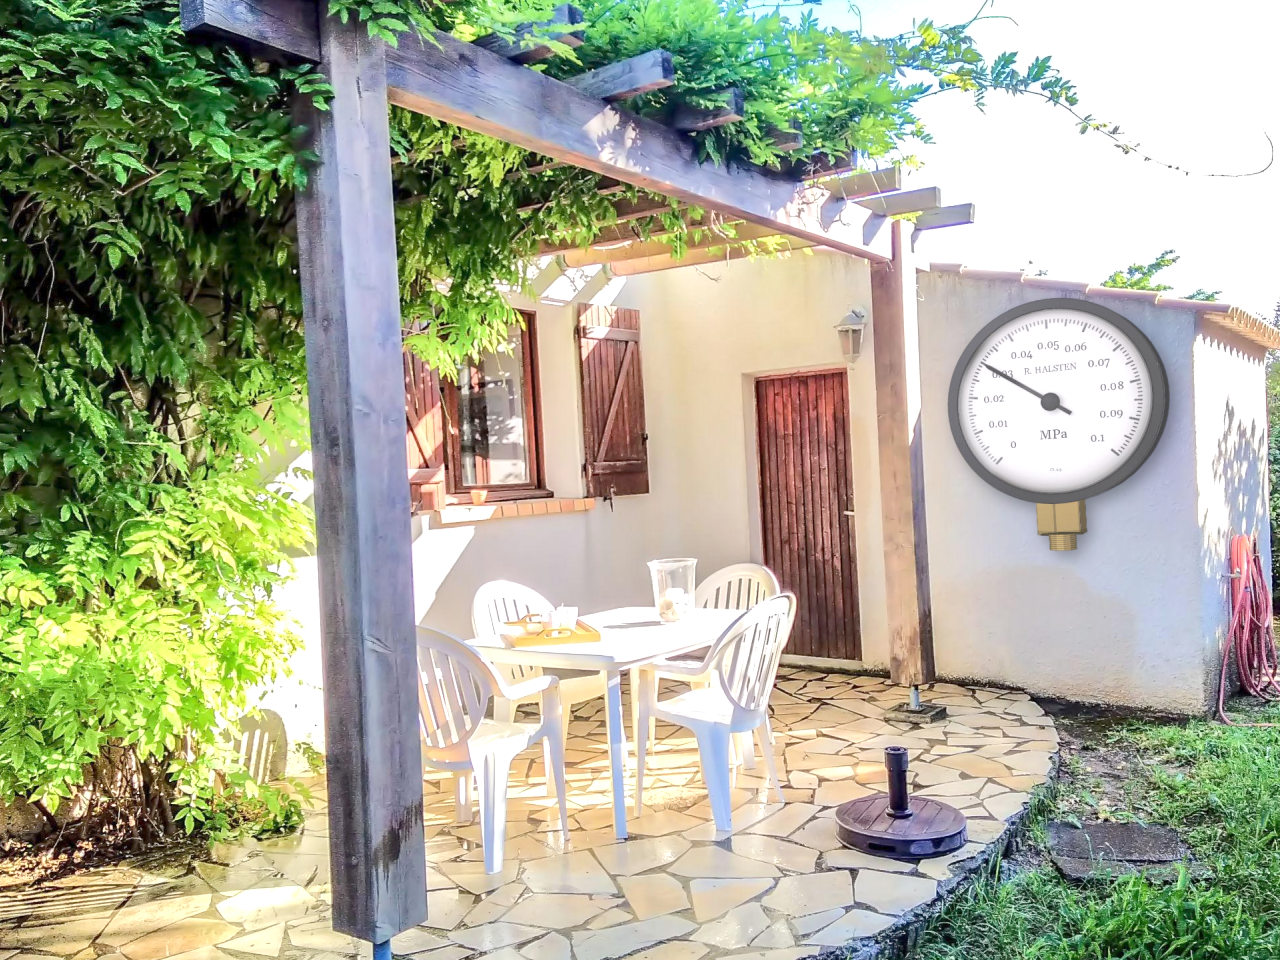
0.03; MPa
